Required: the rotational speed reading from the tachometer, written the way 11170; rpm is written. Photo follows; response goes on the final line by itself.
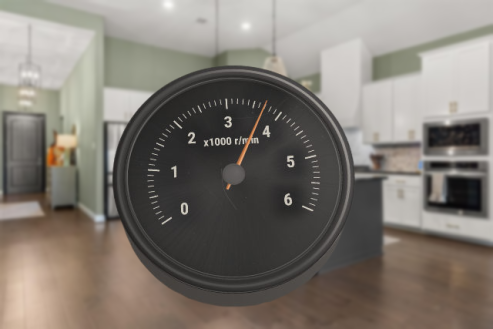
3700; rpm
